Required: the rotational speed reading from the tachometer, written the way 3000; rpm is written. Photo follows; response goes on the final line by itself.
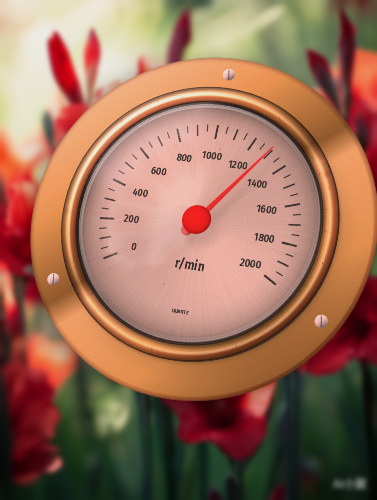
1300; rpm
